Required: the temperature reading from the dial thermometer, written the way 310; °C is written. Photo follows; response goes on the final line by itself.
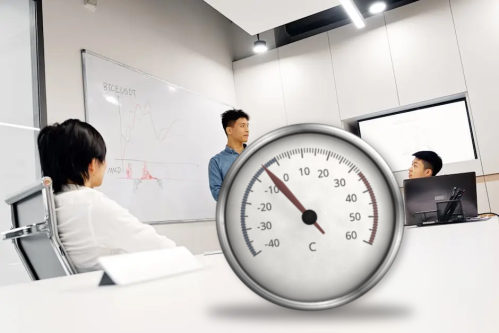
-5; °C
